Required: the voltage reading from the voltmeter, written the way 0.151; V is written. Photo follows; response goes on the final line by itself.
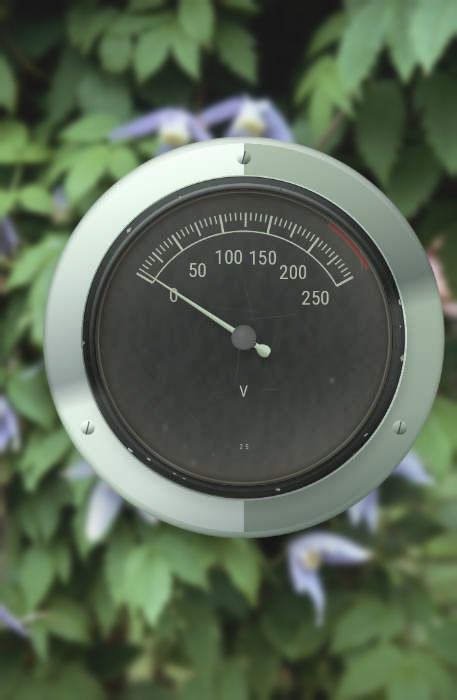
5; V
